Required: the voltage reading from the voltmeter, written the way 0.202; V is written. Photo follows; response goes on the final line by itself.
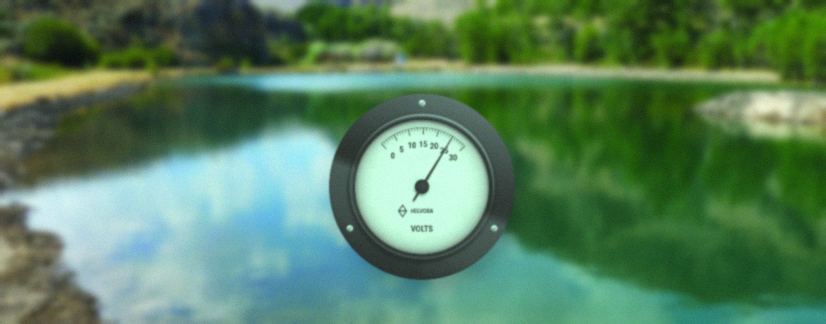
25; V
